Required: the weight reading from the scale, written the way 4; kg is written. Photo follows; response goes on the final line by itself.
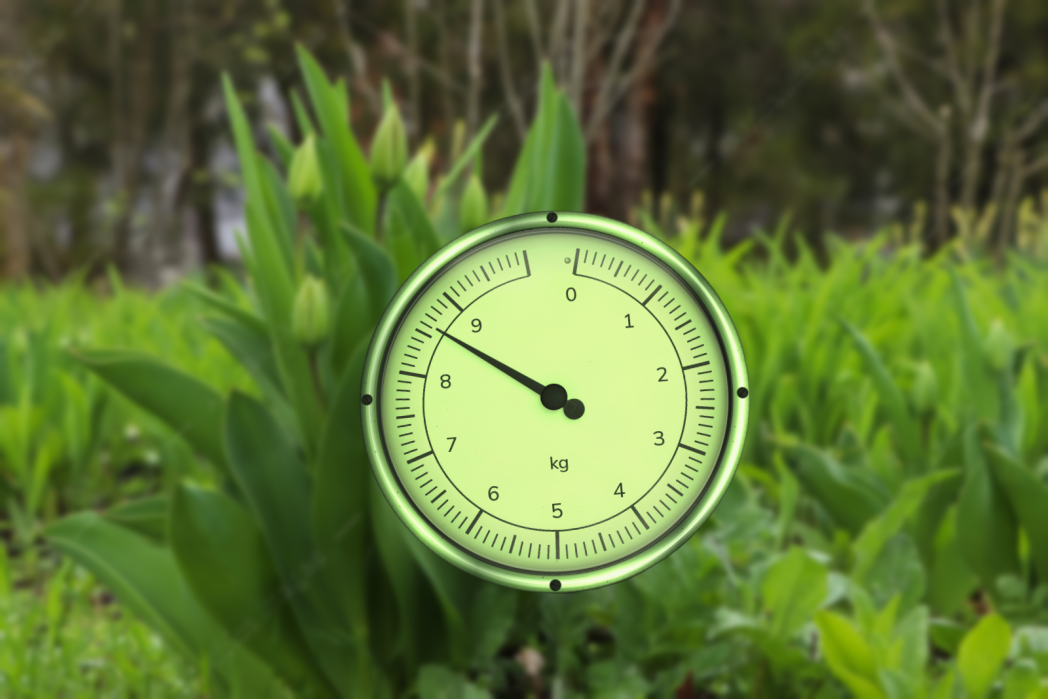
8.6; kg
